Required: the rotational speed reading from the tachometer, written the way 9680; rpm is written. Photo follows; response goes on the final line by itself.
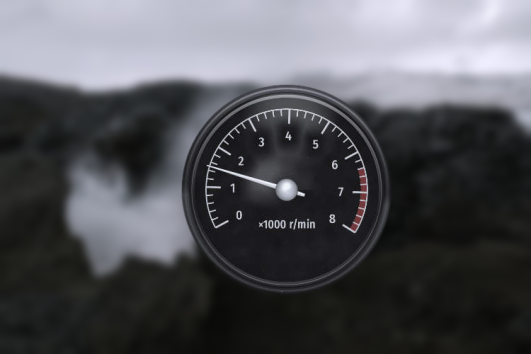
1500; rpm
